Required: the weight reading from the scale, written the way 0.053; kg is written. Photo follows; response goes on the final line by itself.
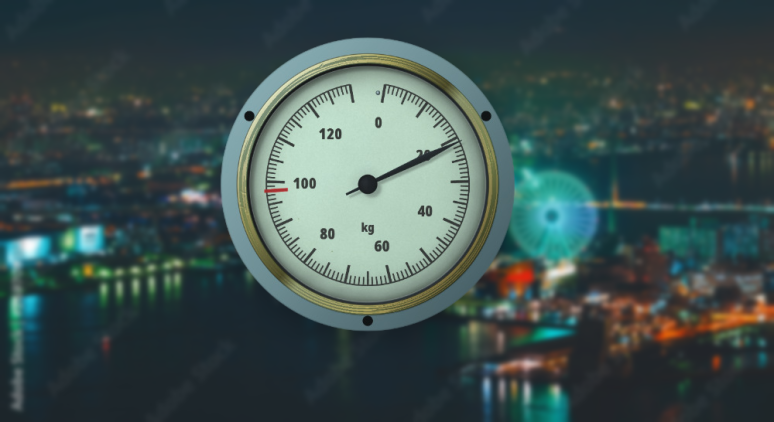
21; kg
